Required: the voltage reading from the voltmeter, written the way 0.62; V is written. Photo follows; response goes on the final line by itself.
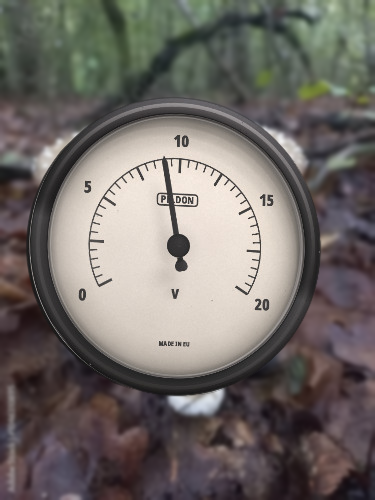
9; V
